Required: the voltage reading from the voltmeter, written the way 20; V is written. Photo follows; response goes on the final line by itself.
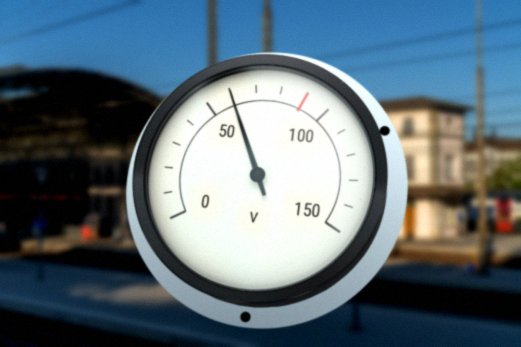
60; V
